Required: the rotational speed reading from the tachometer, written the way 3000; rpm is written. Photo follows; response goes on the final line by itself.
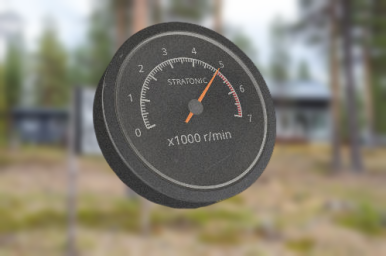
5000; rpm
